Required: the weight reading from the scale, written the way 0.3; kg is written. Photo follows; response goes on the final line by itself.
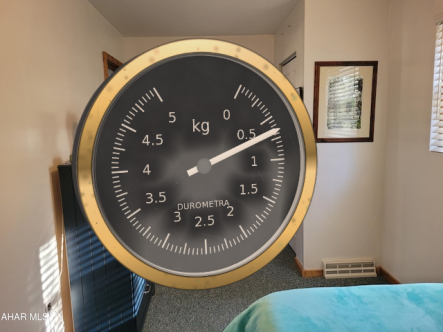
0.65; kg
